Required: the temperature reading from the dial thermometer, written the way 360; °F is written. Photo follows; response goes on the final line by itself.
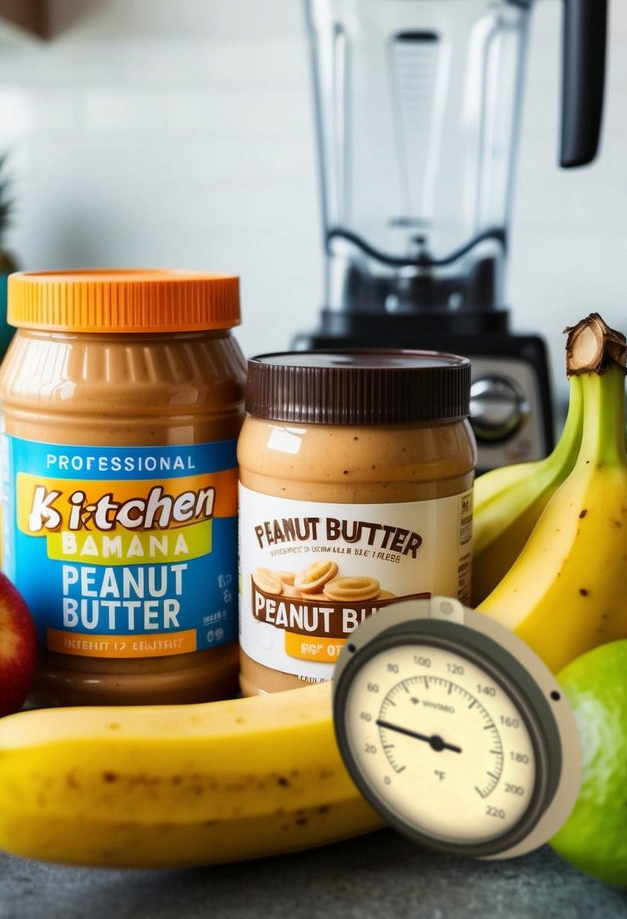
40; °F
